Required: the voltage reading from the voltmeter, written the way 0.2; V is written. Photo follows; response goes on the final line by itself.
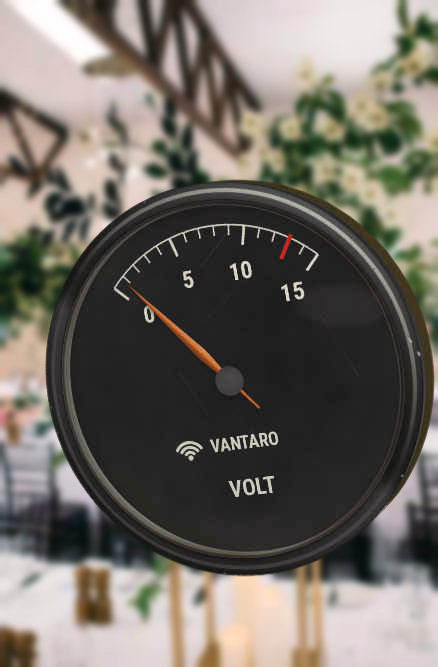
1; V
